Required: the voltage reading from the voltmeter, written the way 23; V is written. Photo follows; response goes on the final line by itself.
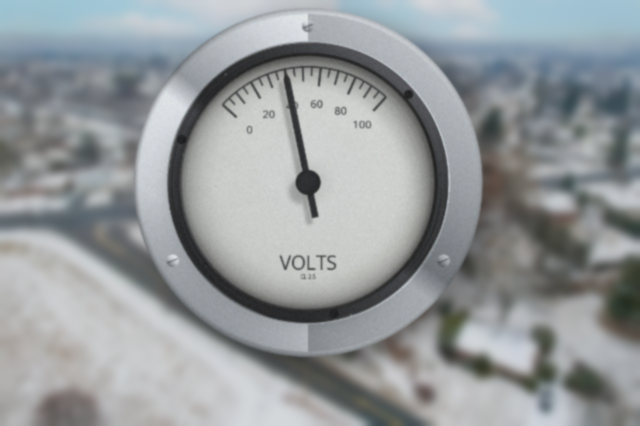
40; V
